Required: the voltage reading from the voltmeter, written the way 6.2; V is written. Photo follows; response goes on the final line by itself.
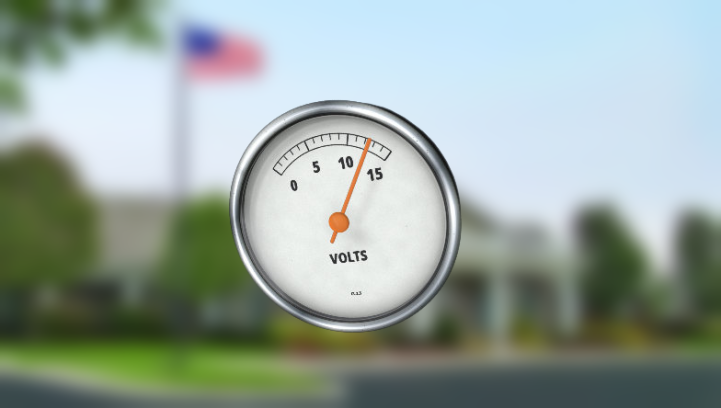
12.5; V
